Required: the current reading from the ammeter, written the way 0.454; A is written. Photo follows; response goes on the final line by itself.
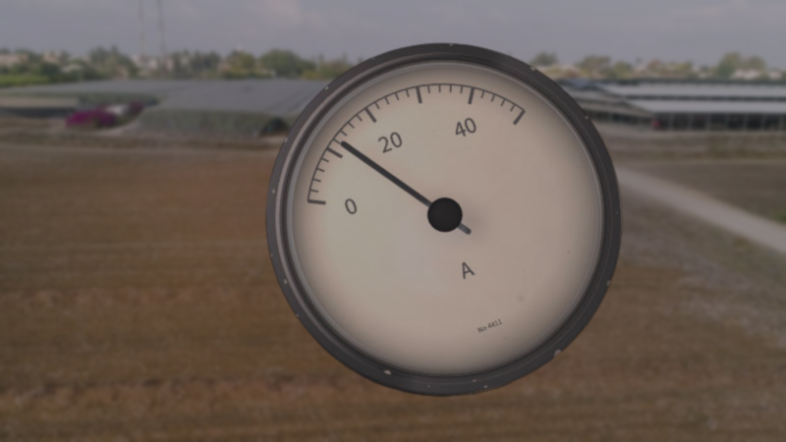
12; A
